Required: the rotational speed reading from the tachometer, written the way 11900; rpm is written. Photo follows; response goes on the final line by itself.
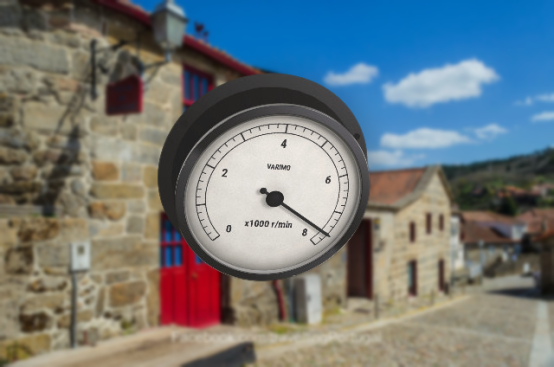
7600; rpm
